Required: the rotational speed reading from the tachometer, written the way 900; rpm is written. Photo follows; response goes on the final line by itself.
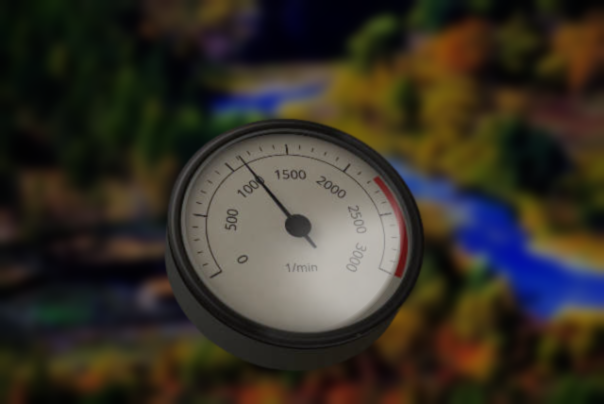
1100; rpm
